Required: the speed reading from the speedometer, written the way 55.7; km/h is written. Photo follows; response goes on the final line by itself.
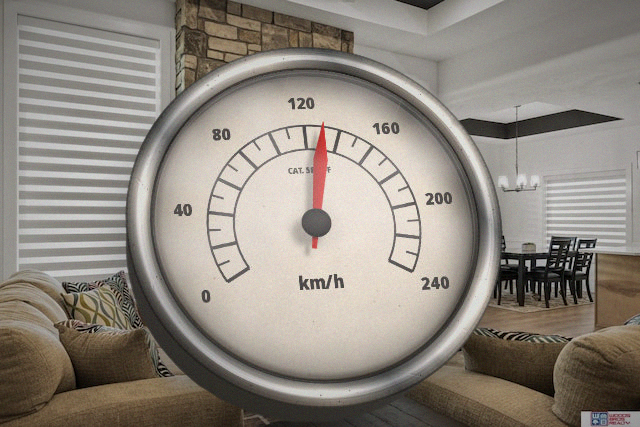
130; km/h
